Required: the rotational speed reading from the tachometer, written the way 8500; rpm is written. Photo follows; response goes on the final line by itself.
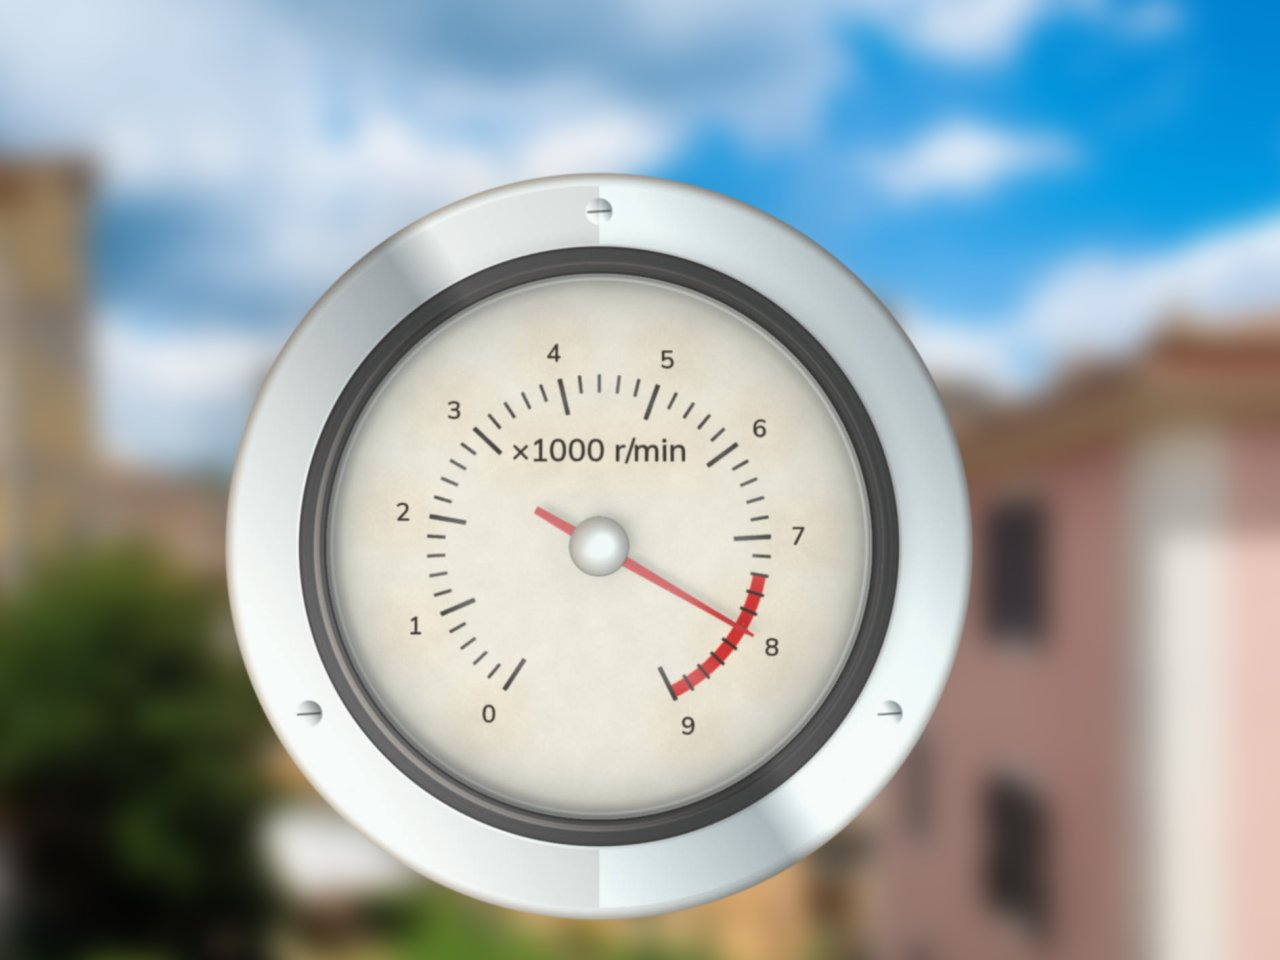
8000; rpm
